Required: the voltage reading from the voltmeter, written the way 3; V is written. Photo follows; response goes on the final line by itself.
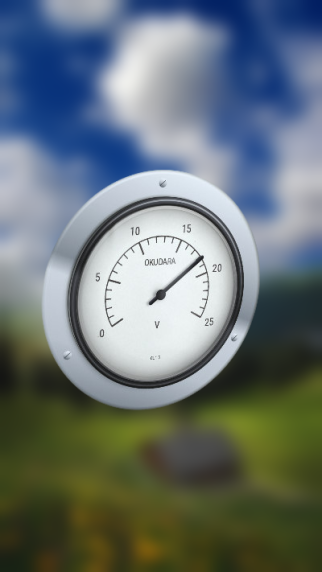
18; V
